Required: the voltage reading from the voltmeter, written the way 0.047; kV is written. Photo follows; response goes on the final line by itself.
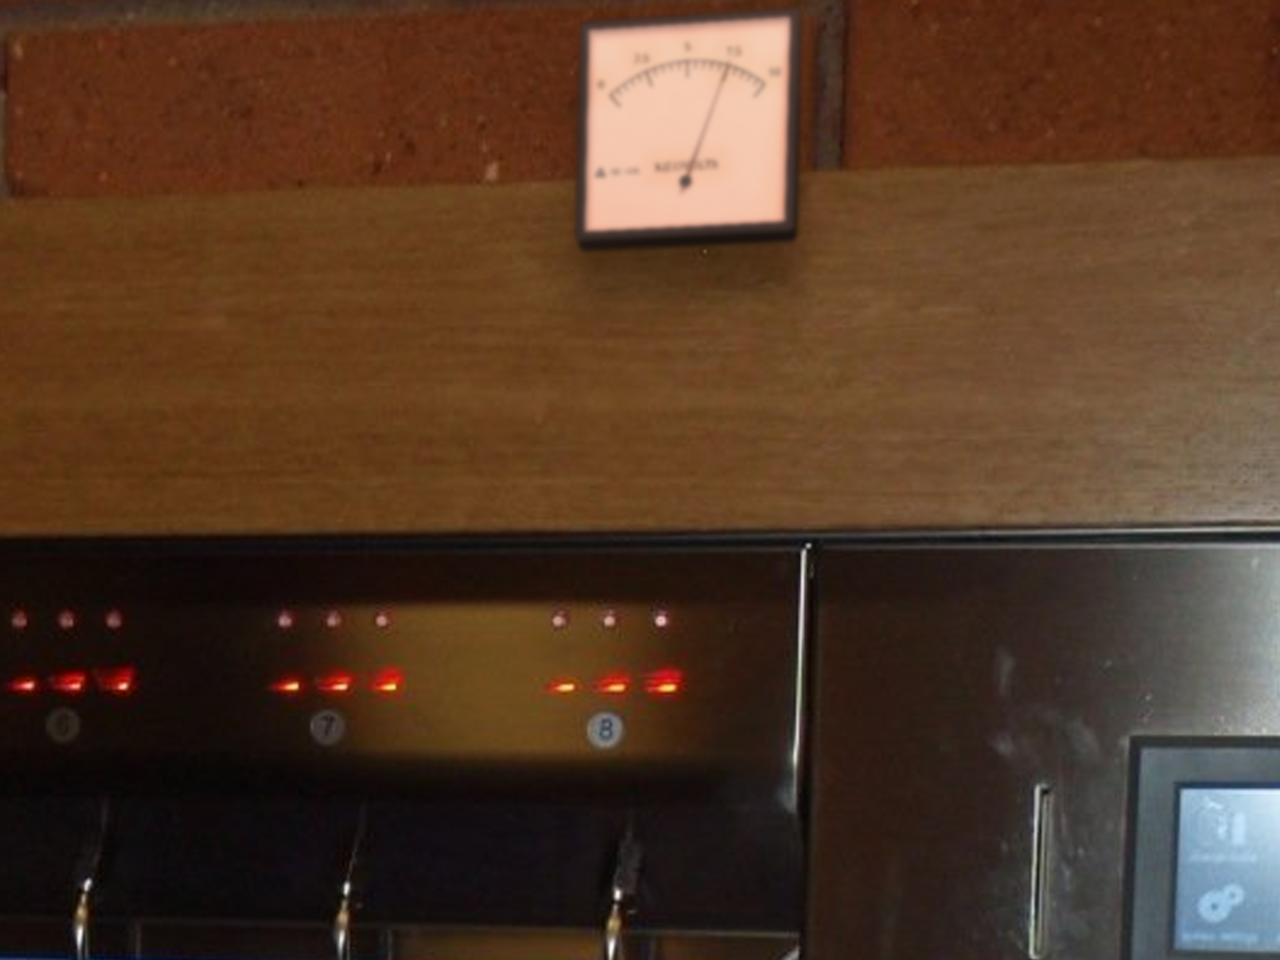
7.5; kV
